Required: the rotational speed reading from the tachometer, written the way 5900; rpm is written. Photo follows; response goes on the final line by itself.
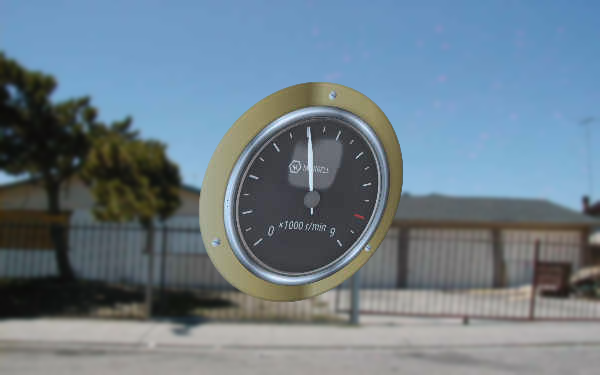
4000; rpm
